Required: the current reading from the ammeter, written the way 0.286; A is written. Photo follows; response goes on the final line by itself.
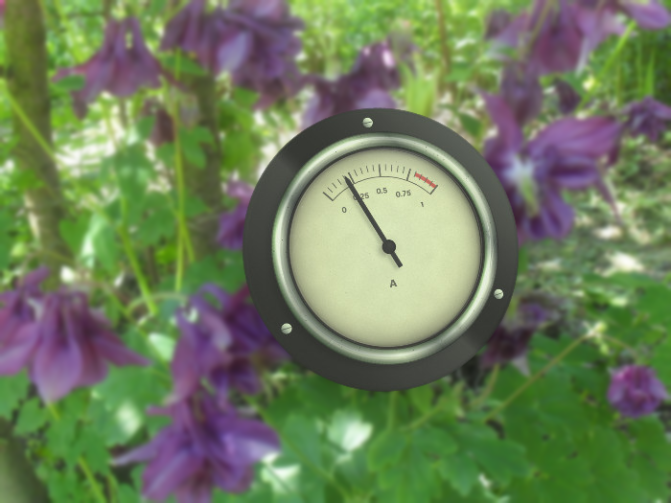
0.2; A
